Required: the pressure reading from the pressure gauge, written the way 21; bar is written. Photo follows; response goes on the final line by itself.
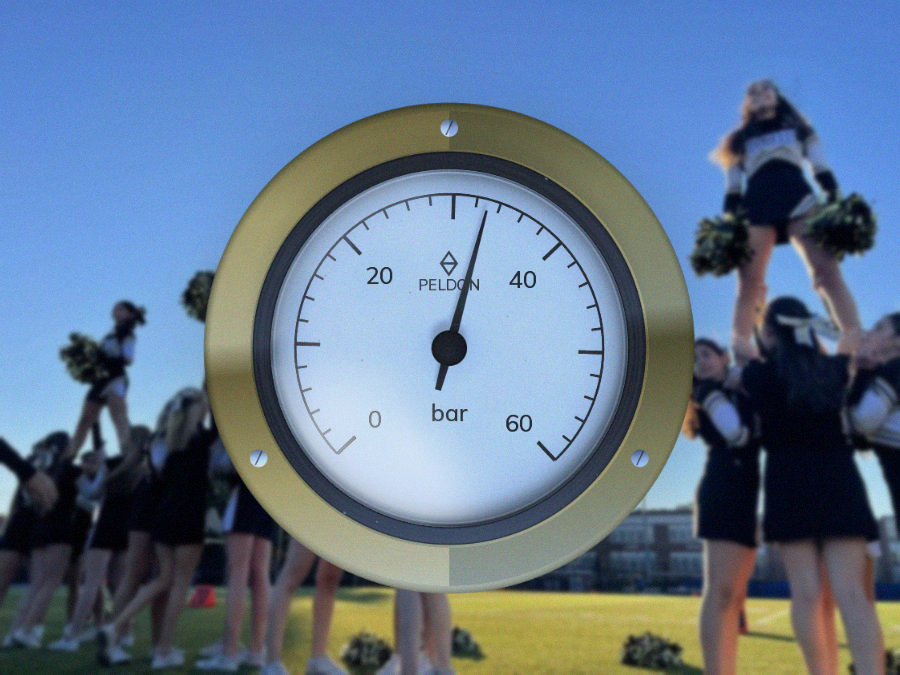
33; bar
